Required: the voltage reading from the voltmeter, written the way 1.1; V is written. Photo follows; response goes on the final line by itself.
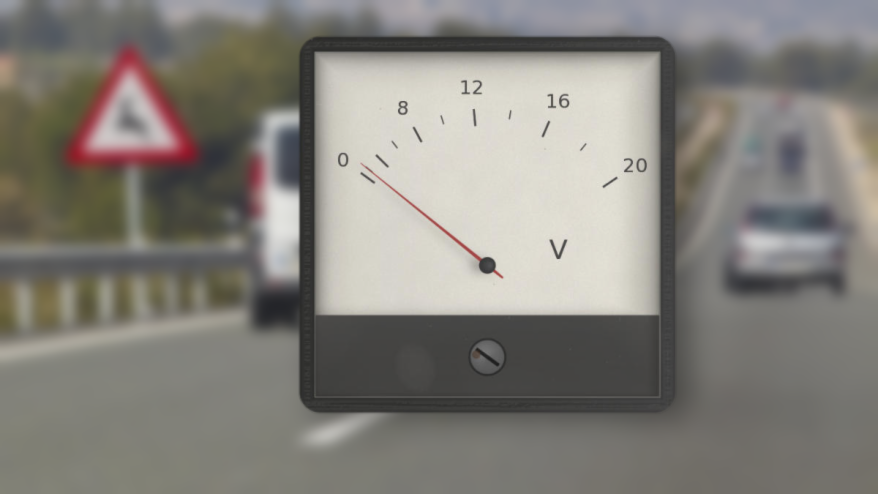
2; V
